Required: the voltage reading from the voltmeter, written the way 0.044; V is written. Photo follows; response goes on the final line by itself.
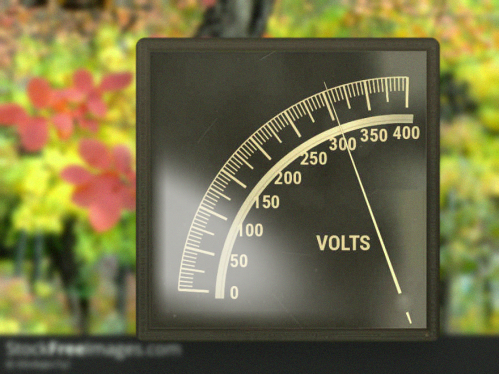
305; V
